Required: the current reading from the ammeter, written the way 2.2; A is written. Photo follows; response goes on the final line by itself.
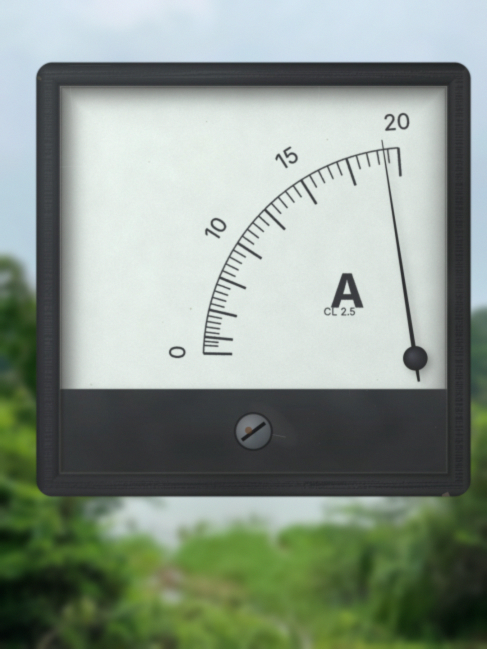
19.25; A
